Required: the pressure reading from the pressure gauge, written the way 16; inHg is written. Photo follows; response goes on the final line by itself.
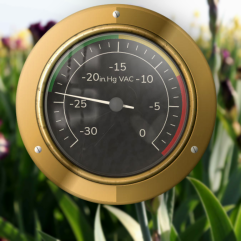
-24; inHg
